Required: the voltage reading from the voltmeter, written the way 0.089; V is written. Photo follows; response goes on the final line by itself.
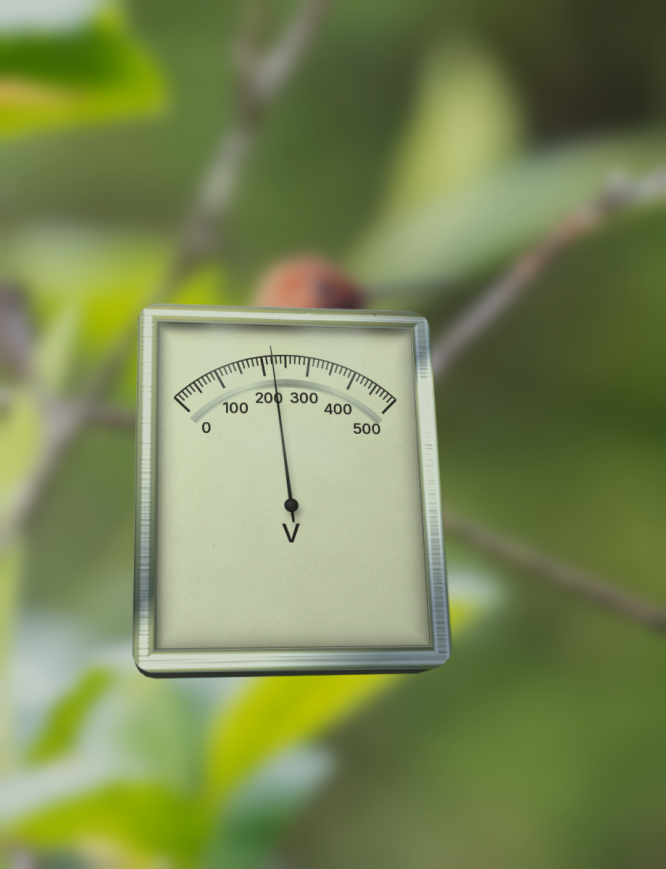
220; V
